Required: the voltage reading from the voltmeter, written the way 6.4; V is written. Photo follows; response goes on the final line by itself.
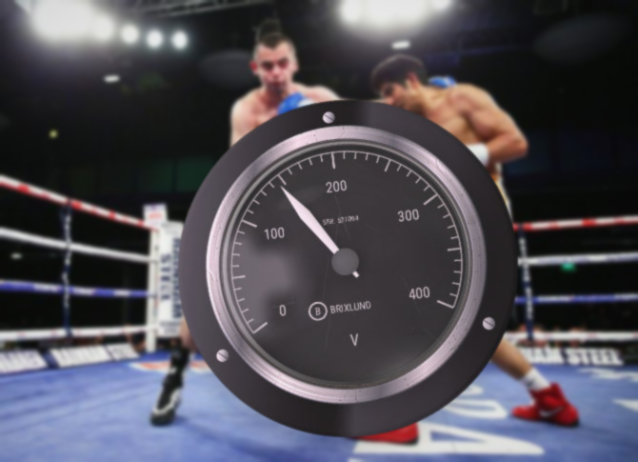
145; V
